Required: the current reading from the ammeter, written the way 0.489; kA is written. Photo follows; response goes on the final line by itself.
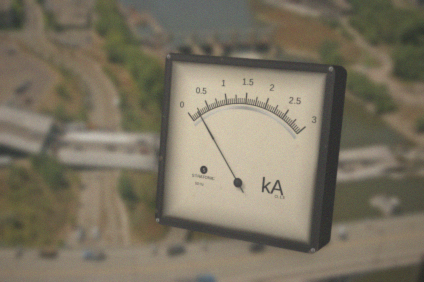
0.25; kA
